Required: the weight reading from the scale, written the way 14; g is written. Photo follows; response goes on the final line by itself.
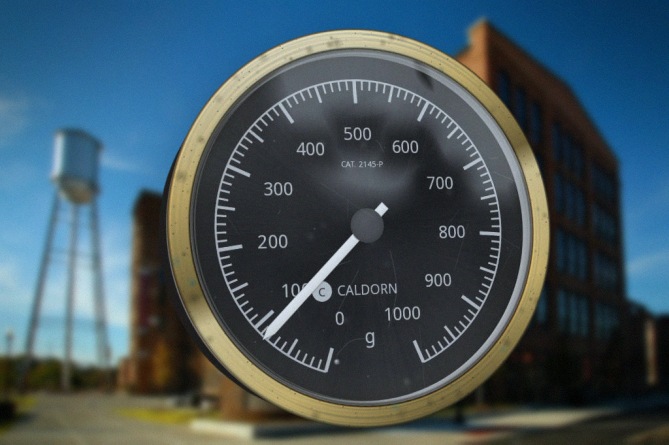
85; g
